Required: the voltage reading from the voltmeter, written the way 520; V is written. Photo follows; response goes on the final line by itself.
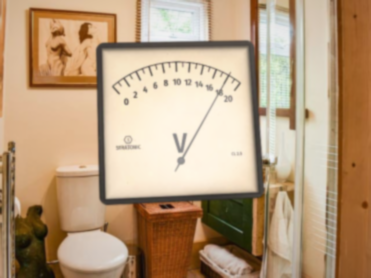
18; V
